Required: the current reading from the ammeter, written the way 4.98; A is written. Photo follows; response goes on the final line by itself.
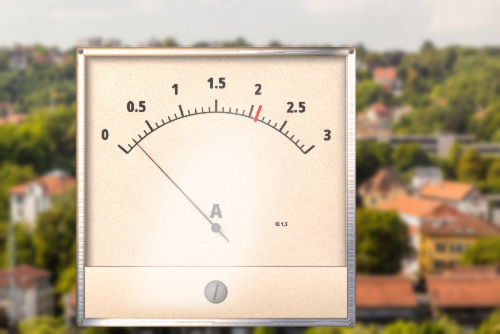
0.2; A
